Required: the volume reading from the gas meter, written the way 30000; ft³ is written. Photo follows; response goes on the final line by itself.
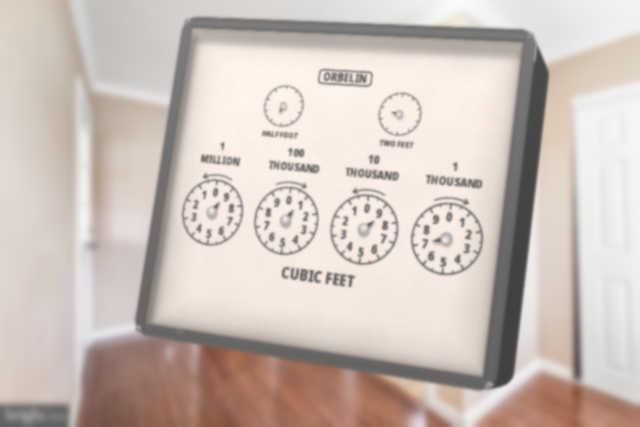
908700; ft³
